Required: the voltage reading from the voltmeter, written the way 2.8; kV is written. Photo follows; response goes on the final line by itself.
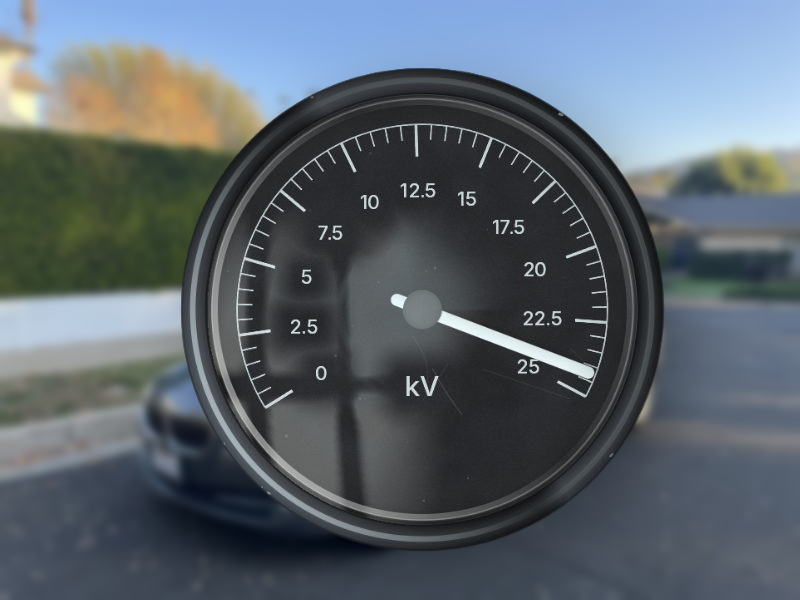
24.25; kV
